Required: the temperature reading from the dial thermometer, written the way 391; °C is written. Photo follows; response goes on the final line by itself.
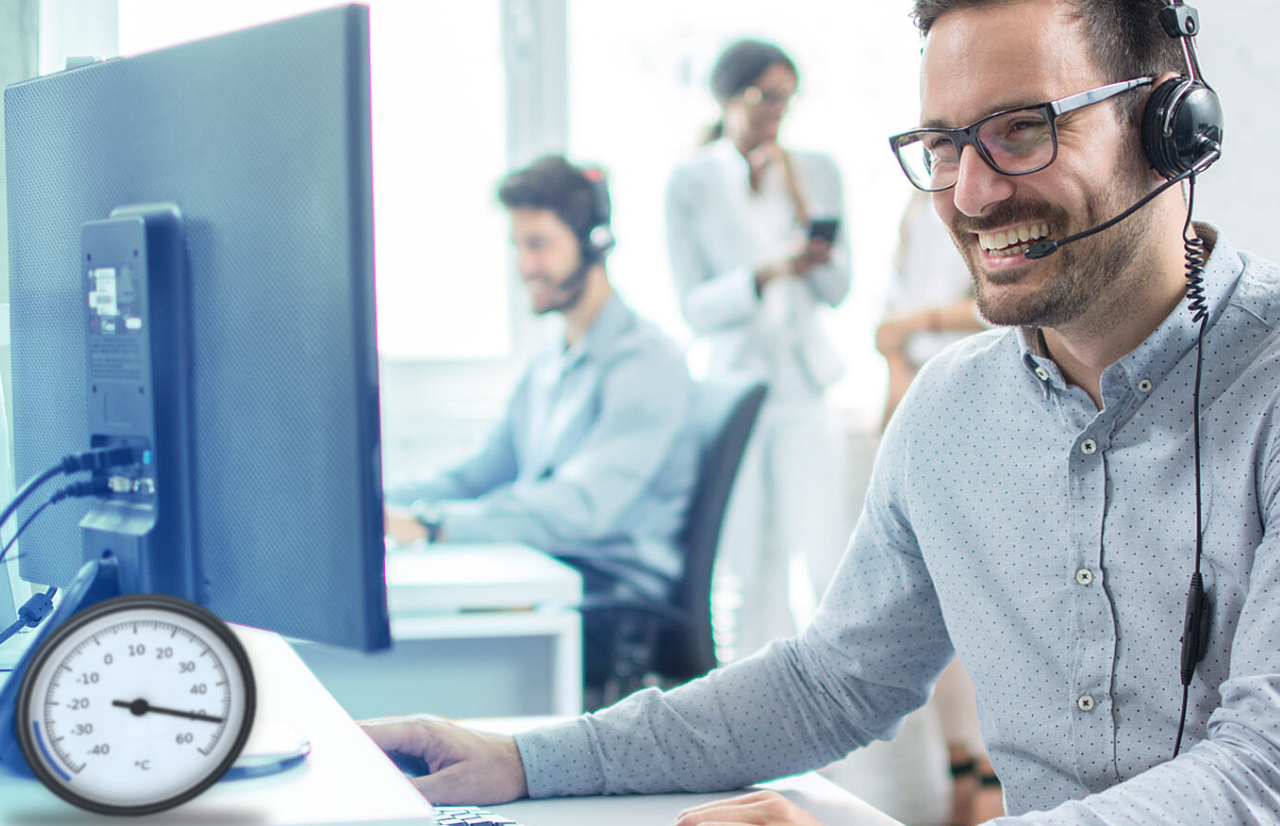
50; °C
